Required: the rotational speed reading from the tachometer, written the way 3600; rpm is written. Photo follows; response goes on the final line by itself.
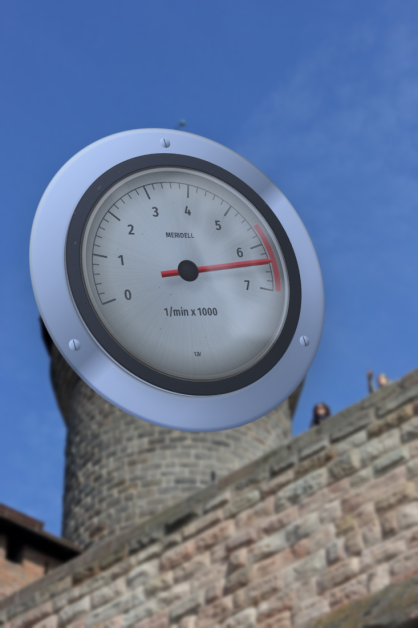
6400; rpm
